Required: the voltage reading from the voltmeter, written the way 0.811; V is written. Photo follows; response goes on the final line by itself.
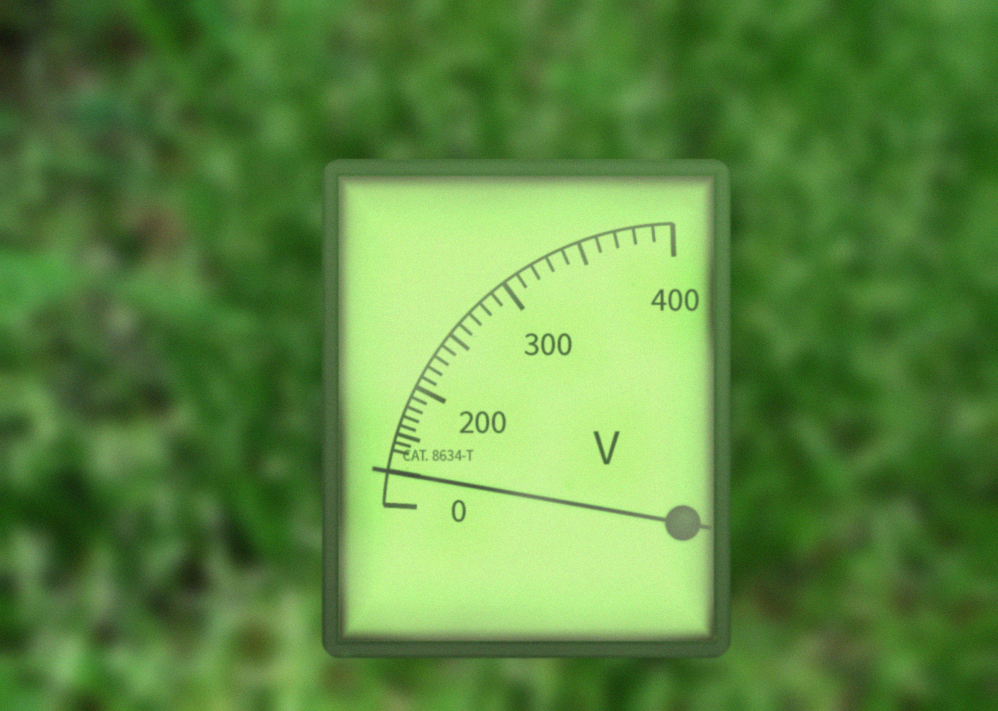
100; V
